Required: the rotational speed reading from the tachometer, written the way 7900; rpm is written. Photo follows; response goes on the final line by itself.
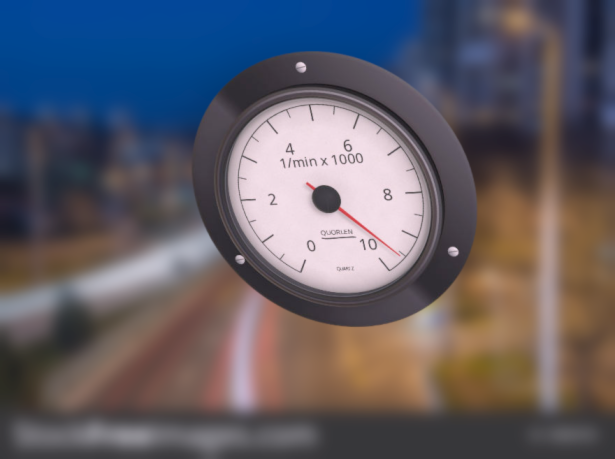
9500; rpm
